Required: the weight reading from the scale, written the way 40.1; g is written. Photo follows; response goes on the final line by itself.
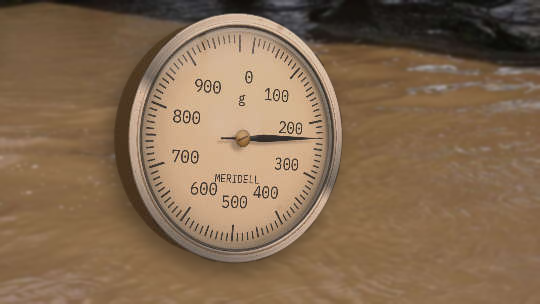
230; g
